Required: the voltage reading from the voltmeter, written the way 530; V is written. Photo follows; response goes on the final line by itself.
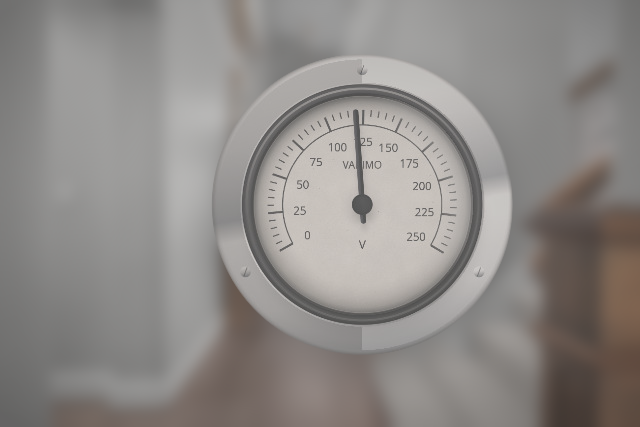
120; V
